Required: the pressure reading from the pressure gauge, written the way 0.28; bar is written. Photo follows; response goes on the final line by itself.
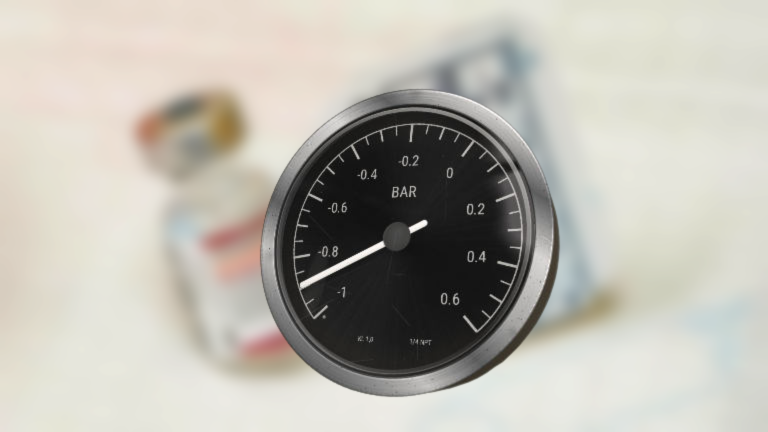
-0.9; bar
